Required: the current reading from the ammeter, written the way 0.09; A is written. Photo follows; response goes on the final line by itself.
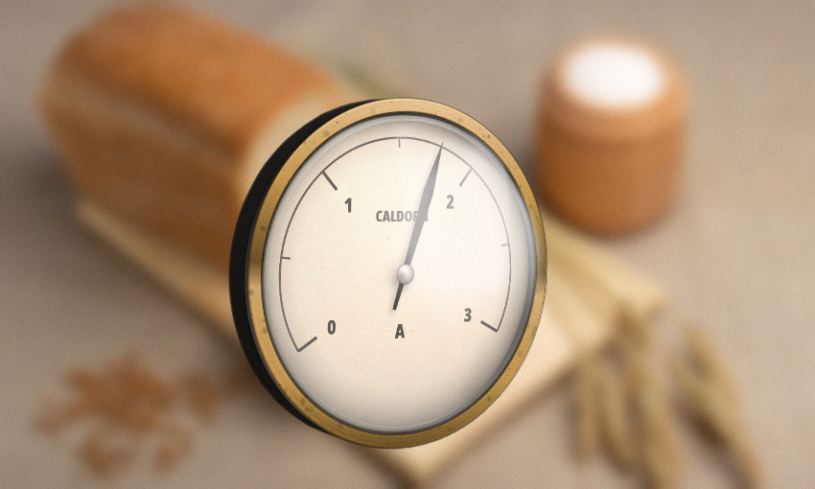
1.75; A
